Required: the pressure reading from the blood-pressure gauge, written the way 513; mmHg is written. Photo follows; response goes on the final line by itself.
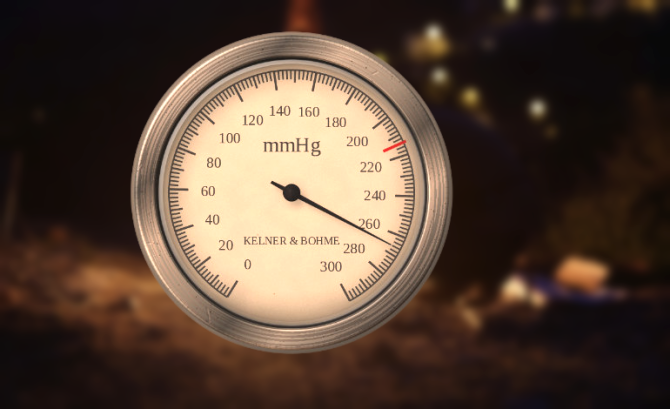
266; mmHg
